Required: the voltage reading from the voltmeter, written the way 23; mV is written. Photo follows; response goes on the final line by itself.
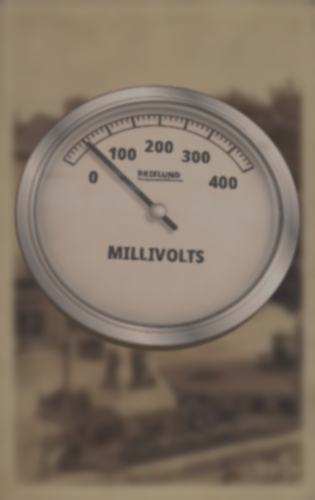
50; mV
